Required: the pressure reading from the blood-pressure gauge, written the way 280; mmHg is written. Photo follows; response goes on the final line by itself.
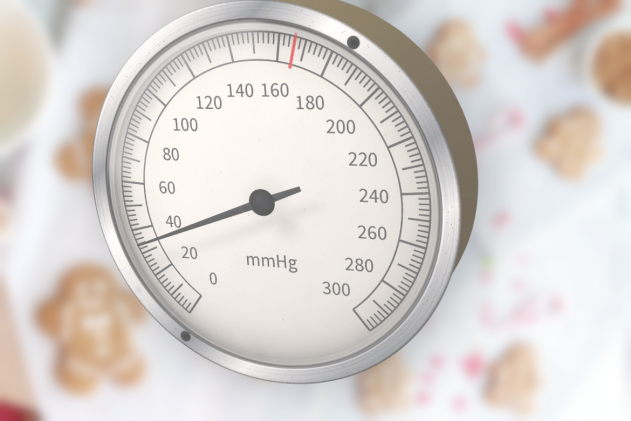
34; mmHg
